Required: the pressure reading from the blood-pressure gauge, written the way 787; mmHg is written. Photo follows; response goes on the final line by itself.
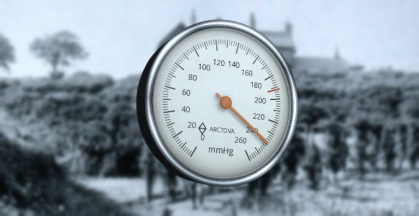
240; mmHg
